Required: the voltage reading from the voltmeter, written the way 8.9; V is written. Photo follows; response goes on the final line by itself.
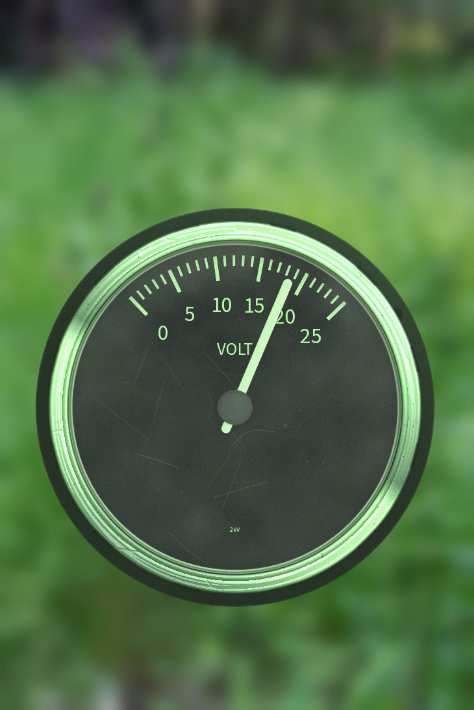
18.5; V
